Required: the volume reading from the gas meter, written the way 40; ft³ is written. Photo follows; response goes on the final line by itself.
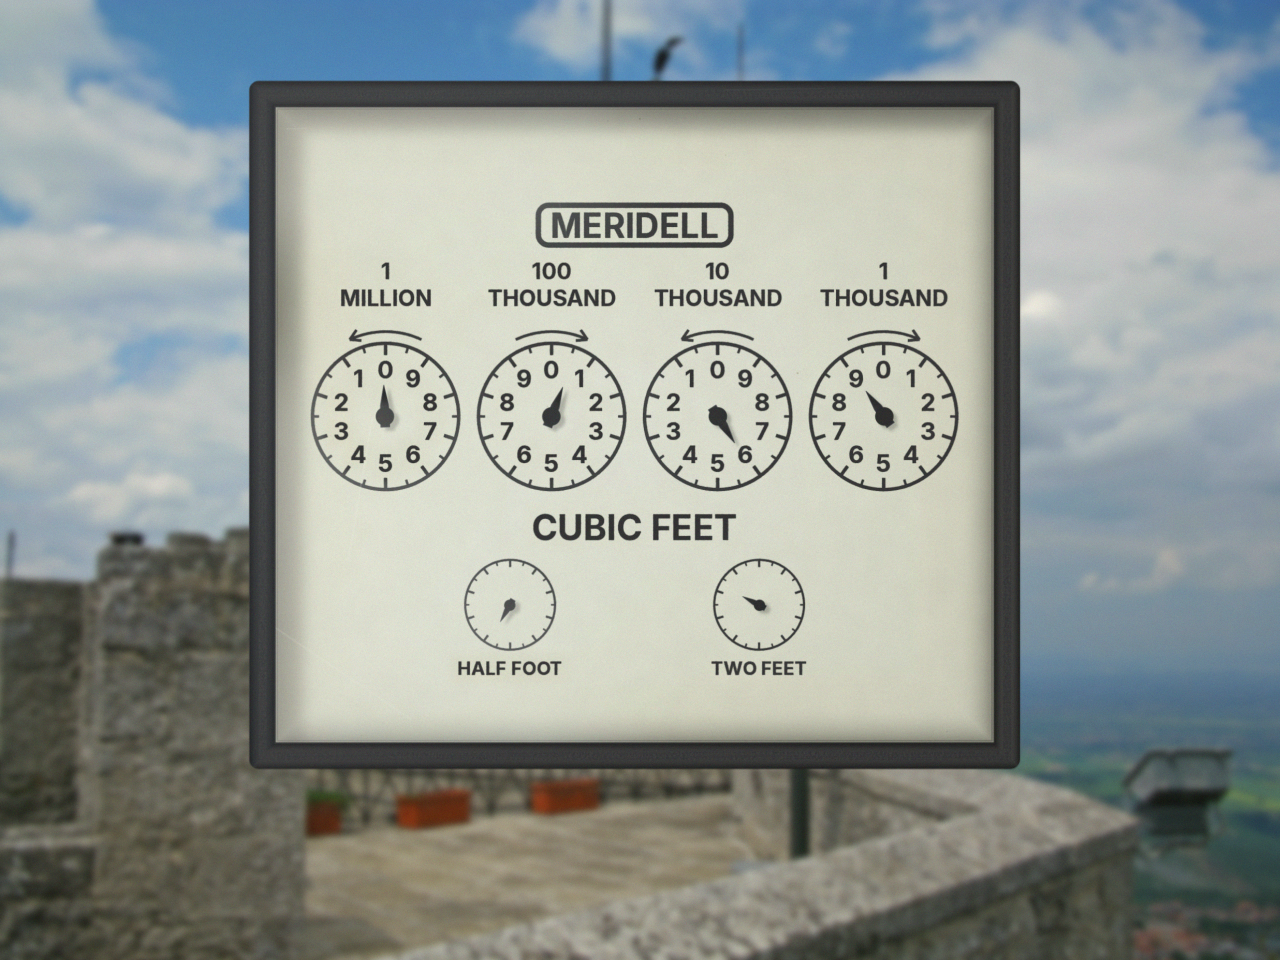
5900; ft³
